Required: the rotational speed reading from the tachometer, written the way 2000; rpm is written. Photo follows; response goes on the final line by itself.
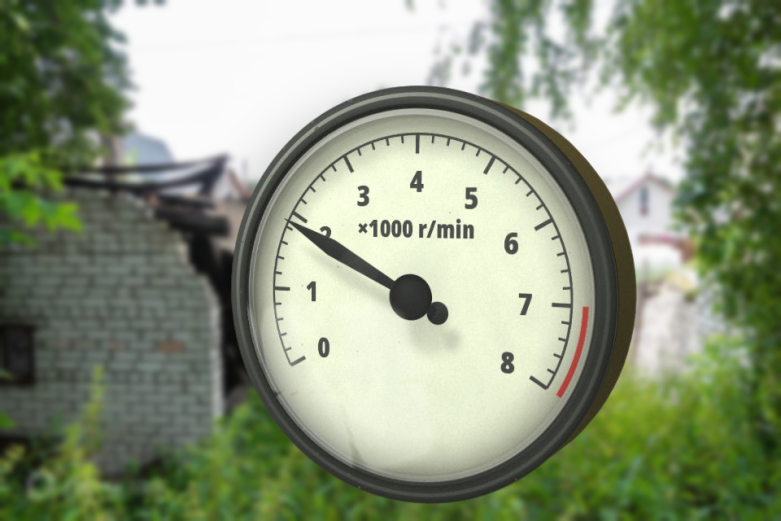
1900; rpm
